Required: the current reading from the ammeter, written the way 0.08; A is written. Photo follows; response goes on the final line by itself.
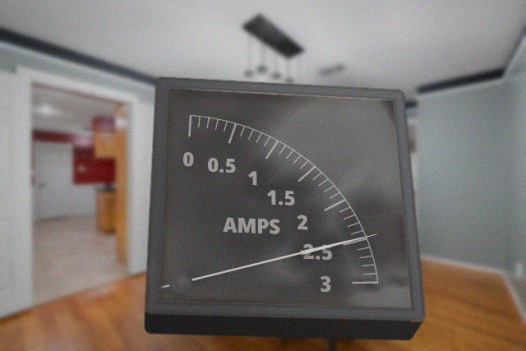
2.5; A
